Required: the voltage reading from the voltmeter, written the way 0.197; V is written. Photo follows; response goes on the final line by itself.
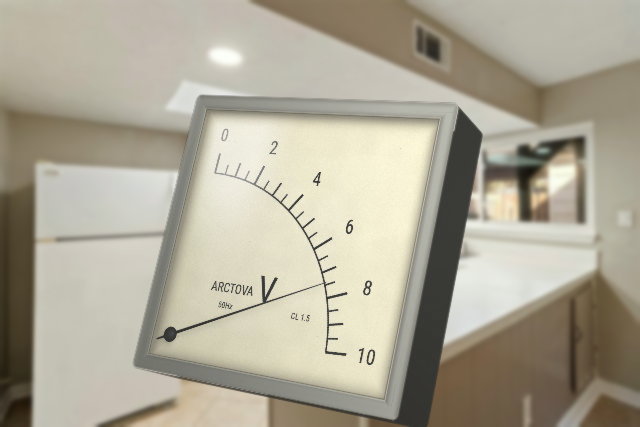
7.5; V
